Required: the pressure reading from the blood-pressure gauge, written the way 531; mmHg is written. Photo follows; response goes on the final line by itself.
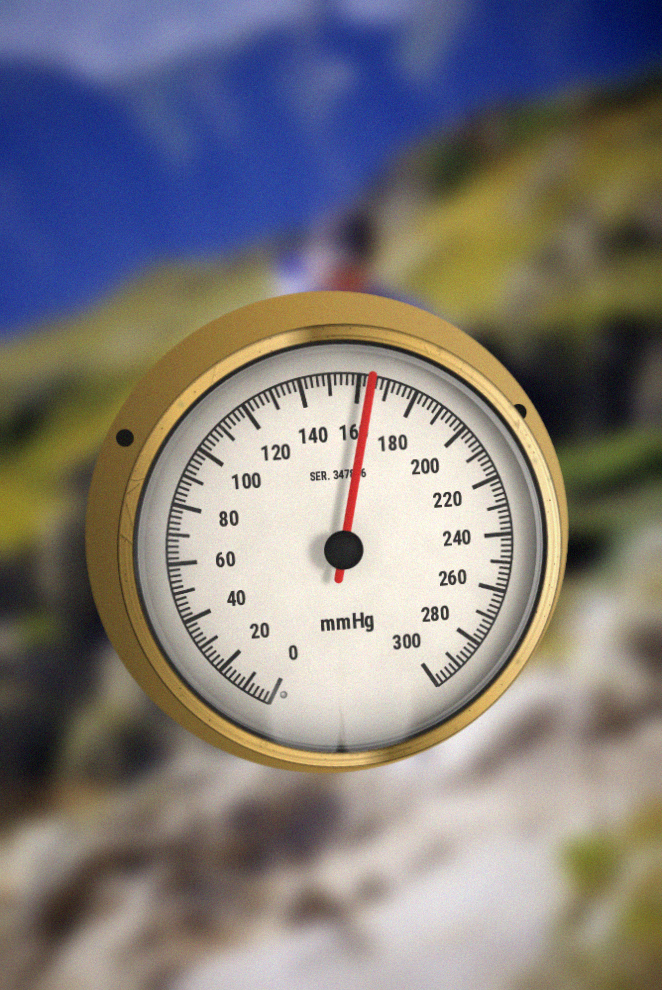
164; mmHg
